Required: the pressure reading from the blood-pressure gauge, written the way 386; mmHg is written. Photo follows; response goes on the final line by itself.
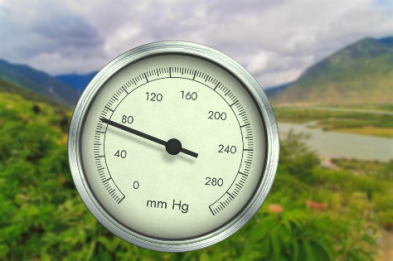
70; mmHg
